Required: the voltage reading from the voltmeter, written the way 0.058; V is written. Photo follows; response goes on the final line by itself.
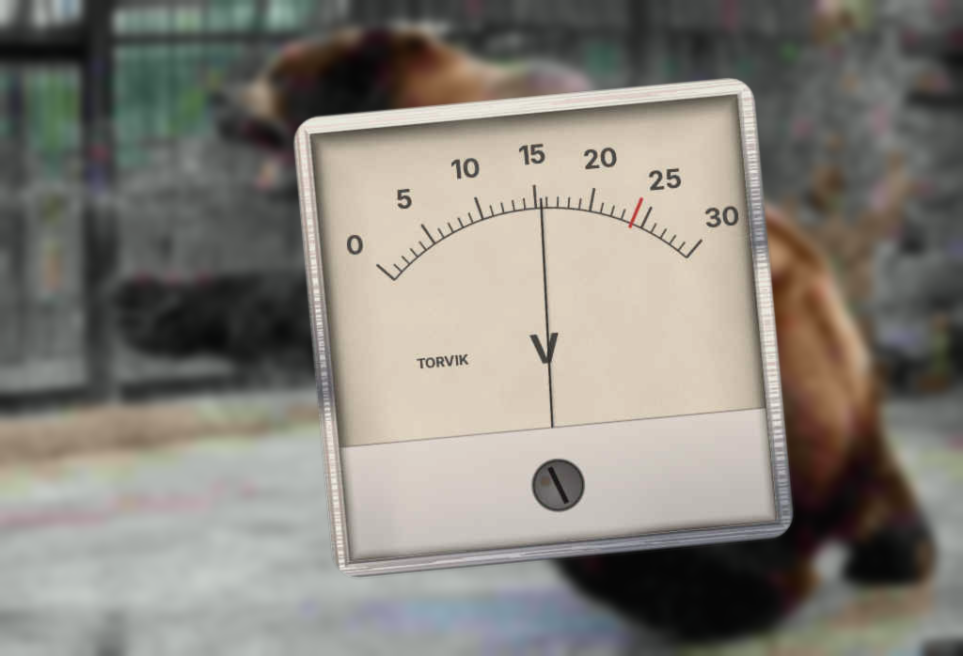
15.5; V
